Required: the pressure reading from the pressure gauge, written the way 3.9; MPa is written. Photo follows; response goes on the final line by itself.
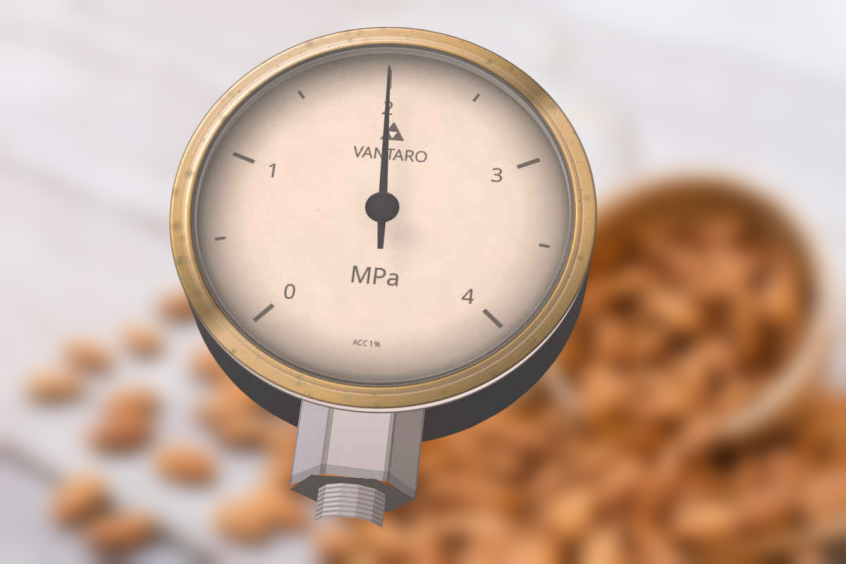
2; MPa
